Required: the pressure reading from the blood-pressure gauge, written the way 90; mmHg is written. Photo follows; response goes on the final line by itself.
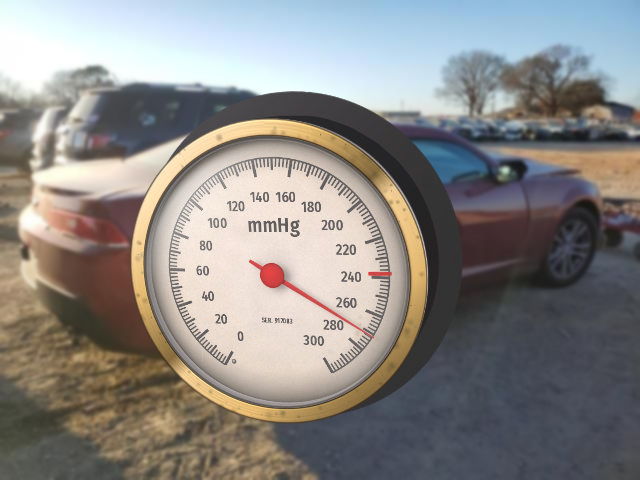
270; mmHg
